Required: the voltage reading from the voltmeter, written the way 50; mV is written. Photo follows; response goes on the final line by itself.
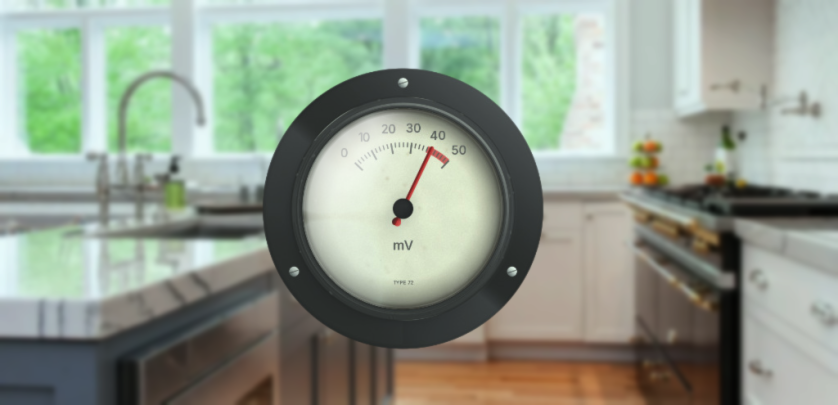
40; mV
